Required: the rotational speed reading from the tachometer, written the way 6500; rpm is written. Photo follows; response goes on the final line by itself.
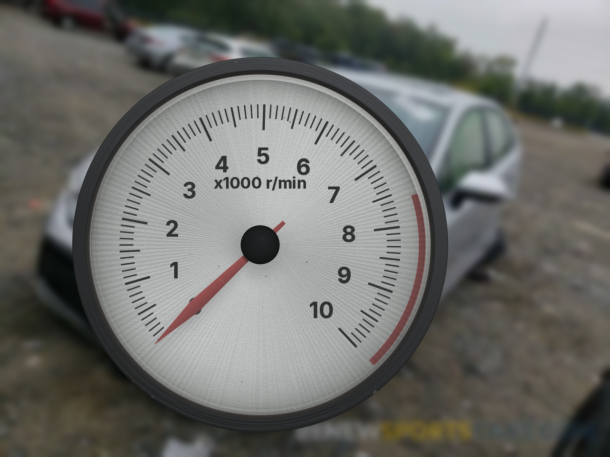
0; rpm
